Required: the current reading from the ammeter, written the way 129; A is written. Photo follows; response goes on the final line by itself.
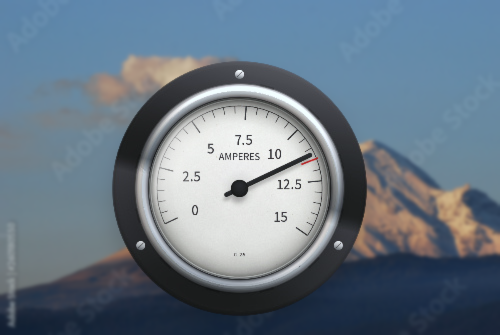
11.25; A
